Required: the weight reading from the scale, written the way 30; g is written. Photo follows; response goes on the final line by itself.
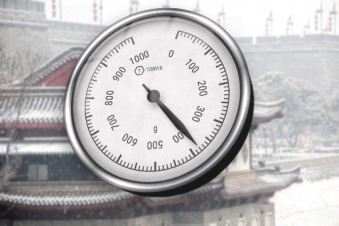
380; g
